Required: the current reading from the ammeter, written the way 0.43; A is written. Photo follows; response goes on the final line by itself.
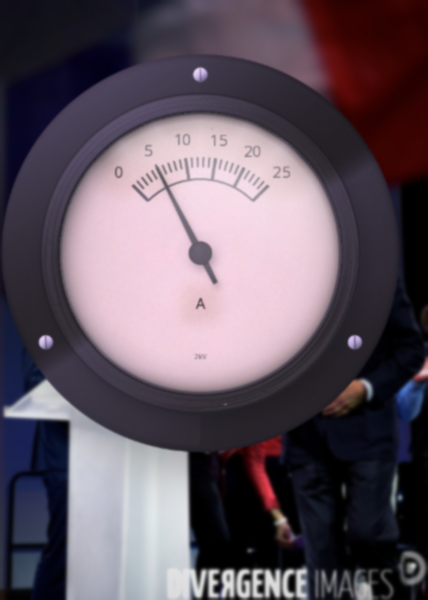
5; A
